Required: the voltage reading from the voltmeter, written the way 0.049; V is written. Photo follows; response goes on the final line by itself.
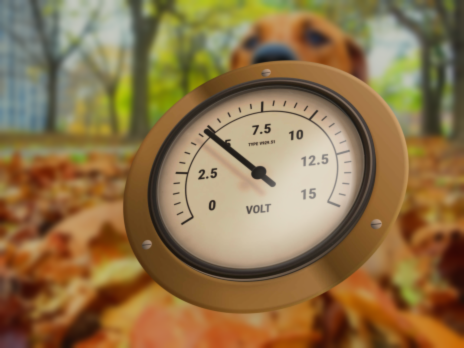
4.75; V
